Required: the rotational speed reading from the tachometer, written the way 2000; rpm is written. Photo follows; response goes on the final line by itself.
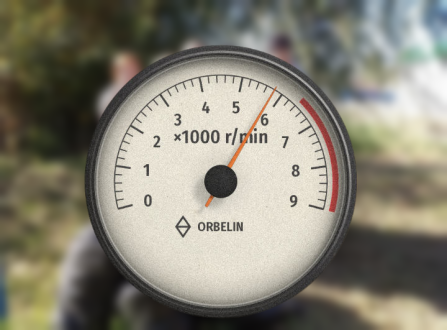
5800; rpm
